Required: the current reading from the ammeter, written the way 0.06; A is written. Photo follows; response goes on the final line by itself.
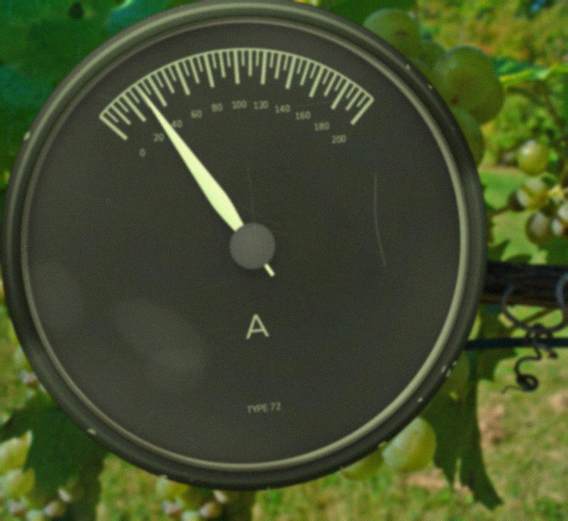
30; A
